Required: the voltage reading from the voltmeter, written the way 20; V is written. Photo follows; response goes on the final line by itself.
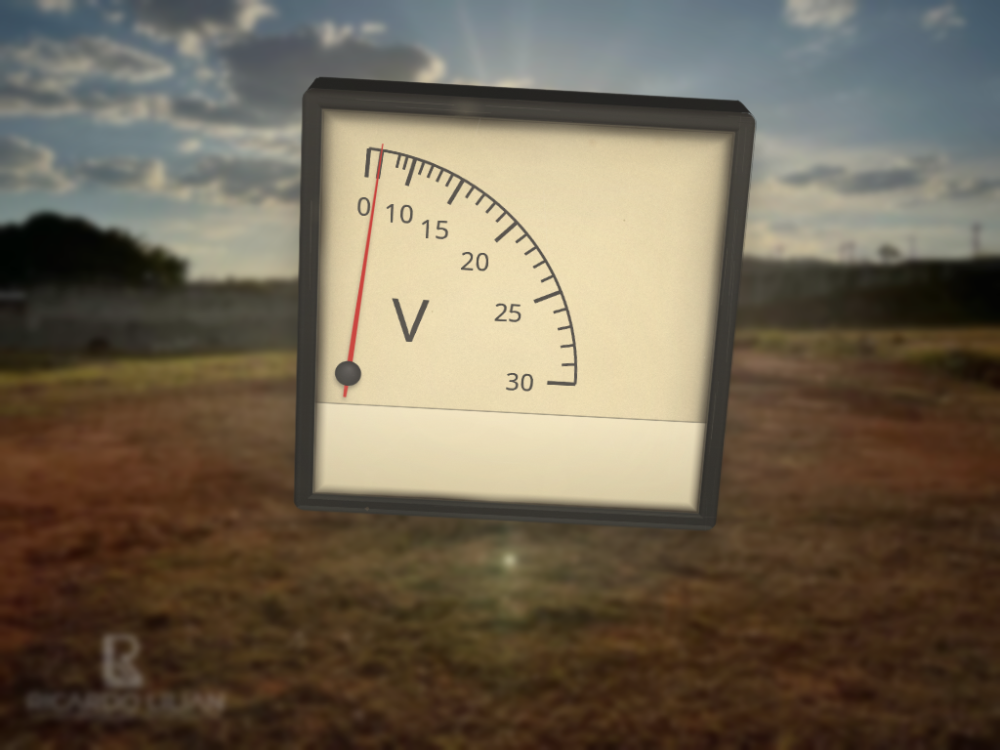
5; V
